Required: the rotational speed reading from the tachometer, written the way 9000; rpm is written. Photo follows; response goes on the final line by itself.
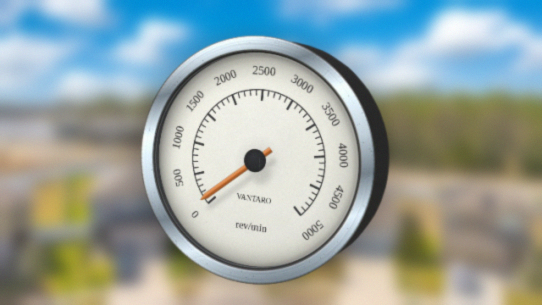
100; rpm
